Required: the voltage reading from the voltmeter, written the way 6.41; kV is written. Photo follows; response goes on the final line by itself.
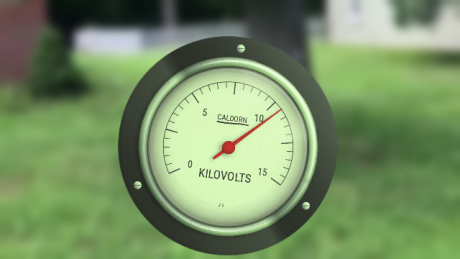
10.5; kV
